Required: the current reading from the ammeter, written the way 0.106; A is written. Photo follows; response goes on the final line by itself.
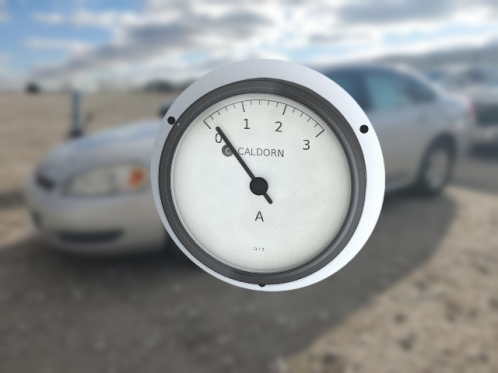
0.2; A
